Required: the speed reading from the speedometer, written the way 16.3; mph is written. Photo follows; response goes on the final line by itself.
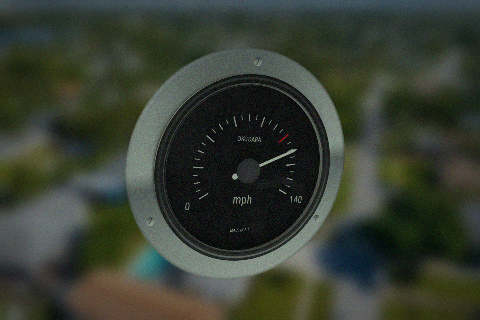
110; mph
